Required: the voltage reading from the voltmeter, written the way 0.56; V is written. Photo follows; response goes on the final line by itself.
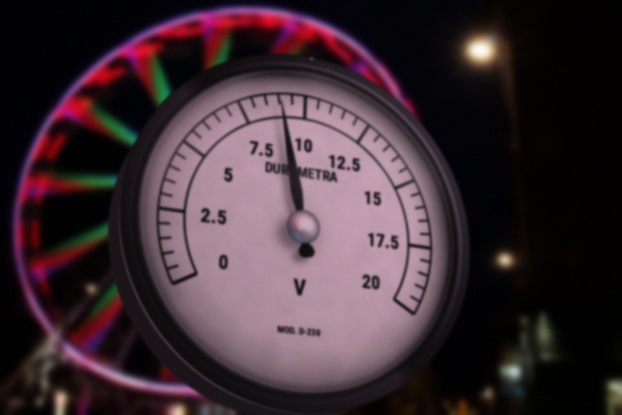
9; V
